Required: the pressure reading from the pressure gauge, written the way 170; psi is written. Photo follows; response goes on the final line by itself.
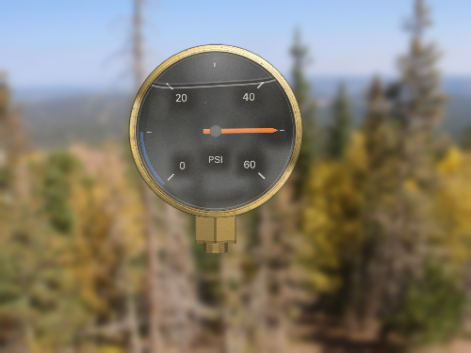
50; psi
